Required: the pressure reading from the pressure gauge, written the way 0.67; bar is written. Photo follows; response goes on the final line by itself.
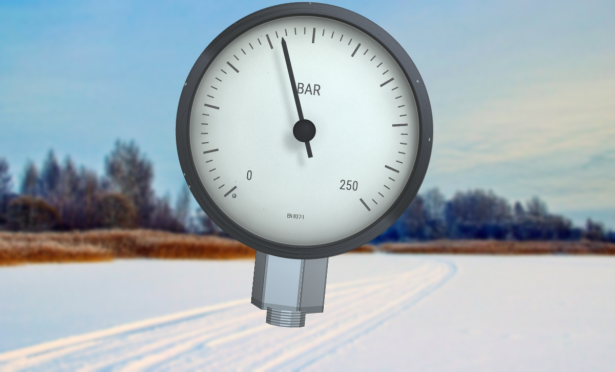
107.5; bar
